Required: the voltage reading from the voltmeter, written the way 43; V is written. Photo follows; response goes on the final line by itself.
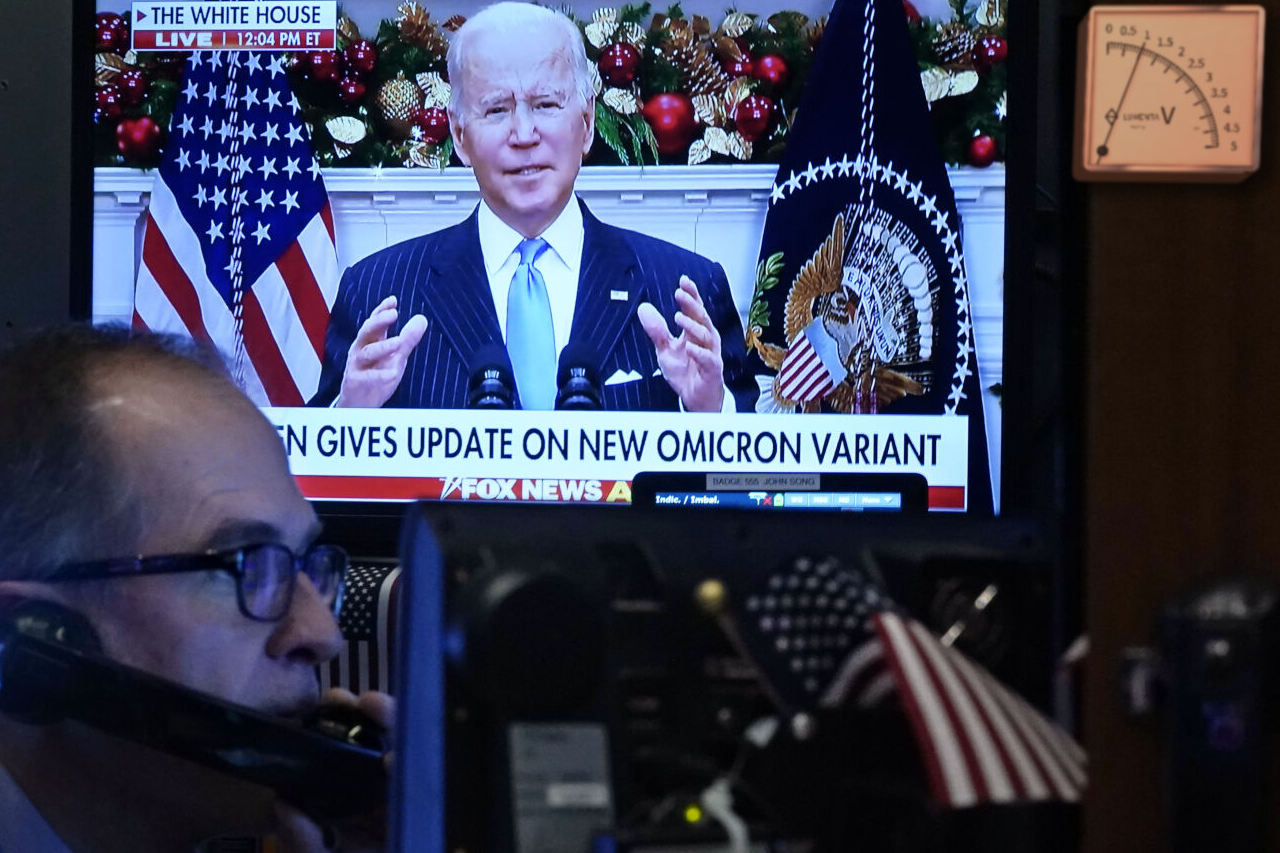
1; V
